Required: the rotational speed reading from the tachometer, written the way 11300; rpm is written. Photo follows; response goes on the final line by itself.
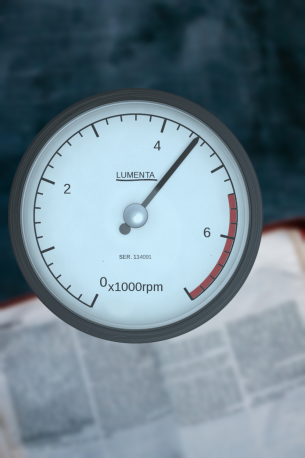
4500; rpm
